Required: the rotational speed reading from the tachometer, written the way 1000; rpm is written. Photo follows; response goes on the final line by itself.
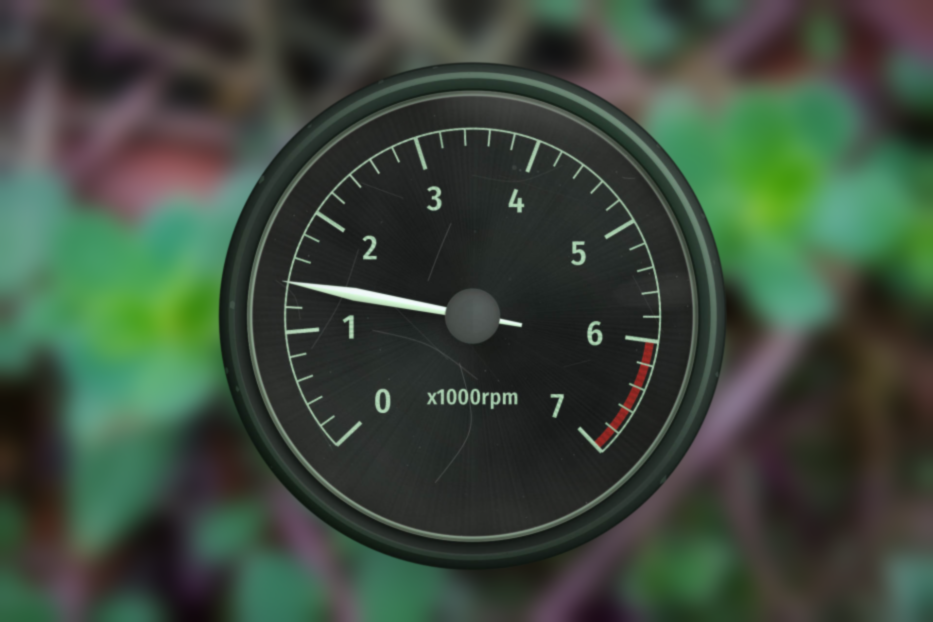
1400; rpm
